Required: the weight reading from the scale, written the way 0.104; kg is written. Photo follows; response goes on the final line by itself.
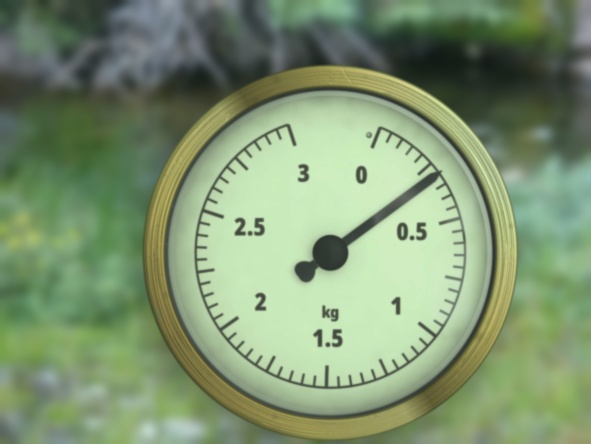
0.3; kg
